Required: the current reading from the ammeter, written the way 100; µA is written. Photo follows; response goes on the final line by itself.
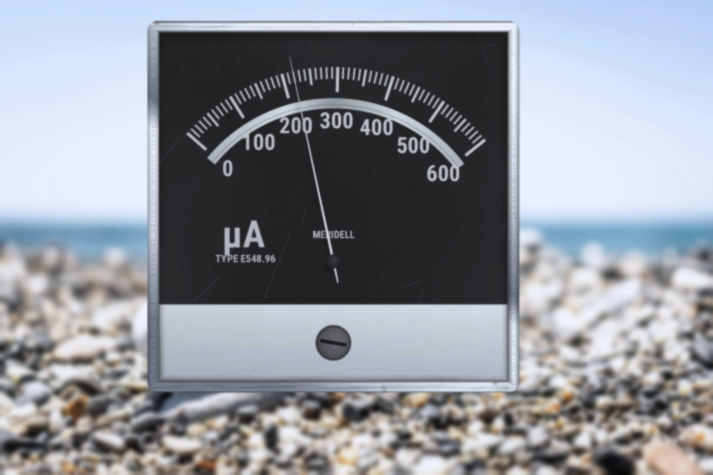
220; µA
